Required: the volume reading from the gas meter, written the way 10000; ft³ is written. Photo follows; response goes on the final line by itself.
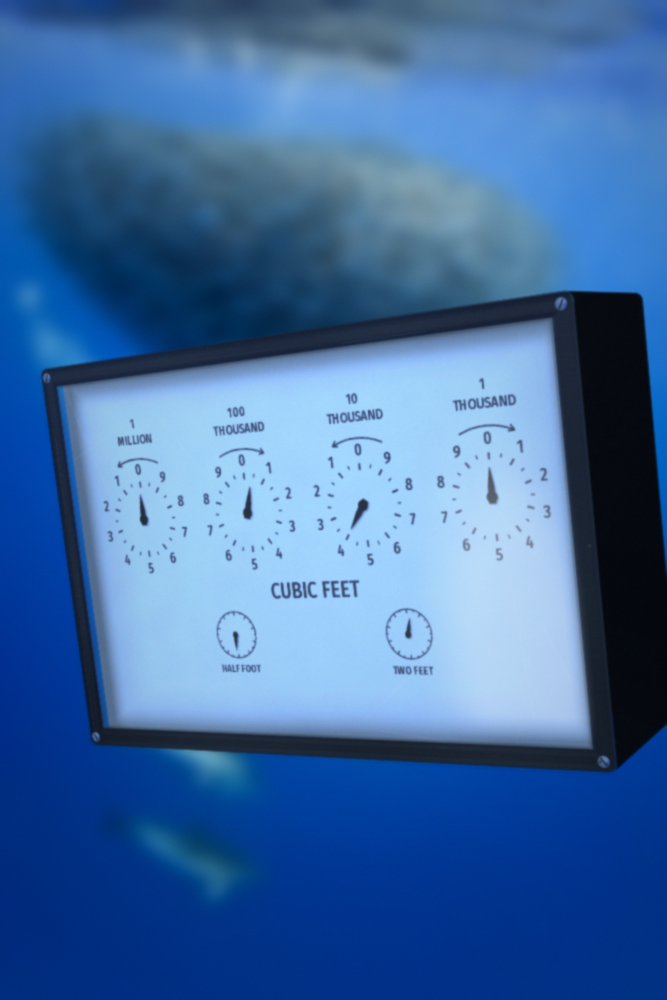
4000; ft³
